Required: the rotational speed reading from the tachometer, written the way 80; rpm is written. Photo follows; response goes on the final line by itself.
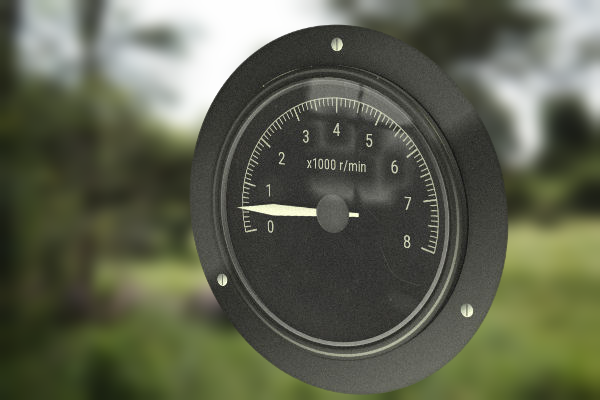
500; rpm
